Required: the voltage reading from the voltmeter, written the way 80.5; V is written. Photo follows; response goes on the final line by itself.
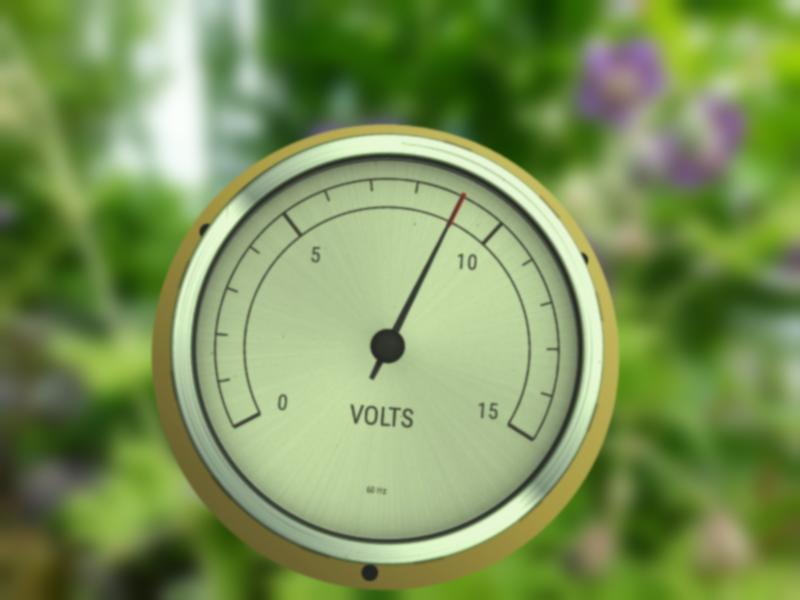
9; V
